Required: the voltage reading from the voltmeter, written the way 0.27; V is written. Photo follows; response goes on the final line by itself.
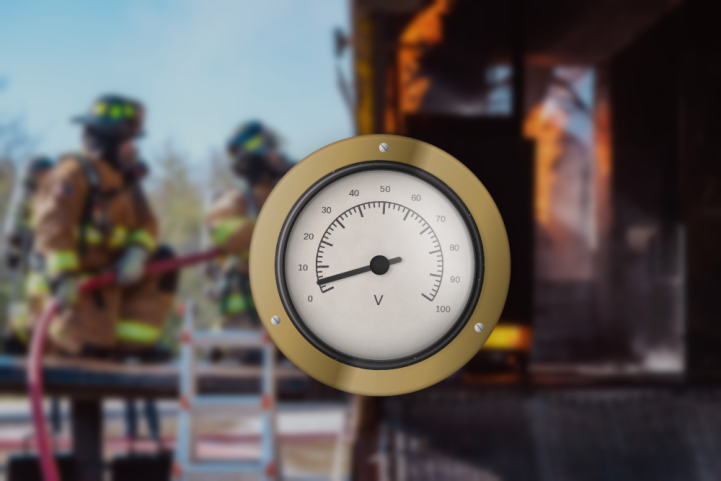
4; V
